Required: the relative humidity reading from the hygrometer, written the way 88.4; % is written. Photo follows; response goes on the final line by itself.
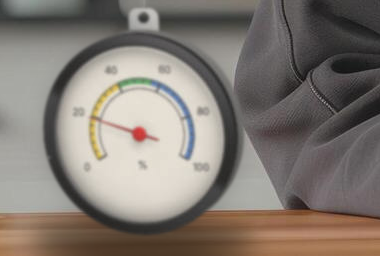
20; %
